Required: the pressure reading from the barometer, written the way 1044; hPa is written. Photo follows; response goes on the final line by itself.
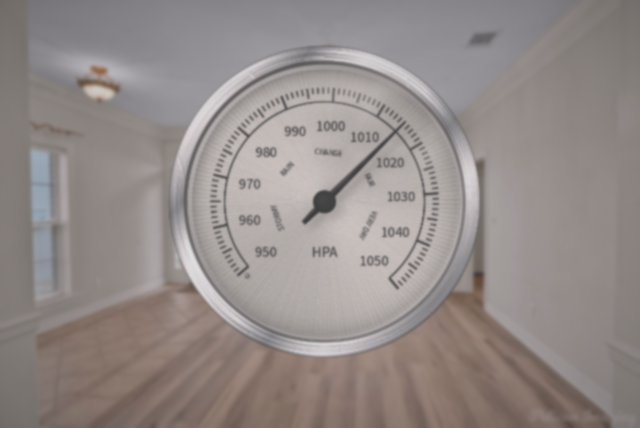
1015; hPa
